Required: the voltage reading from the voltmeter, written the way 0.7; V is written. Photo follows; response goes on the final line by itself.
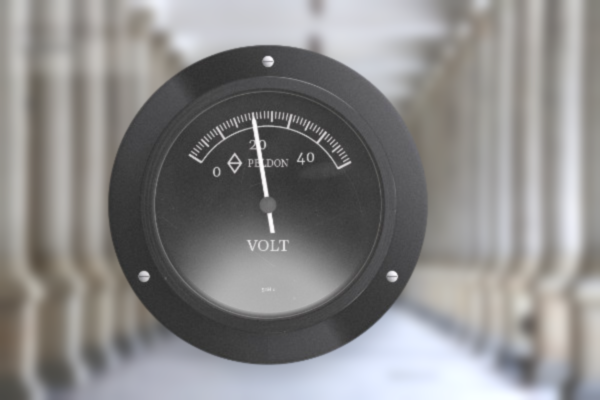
20; V
